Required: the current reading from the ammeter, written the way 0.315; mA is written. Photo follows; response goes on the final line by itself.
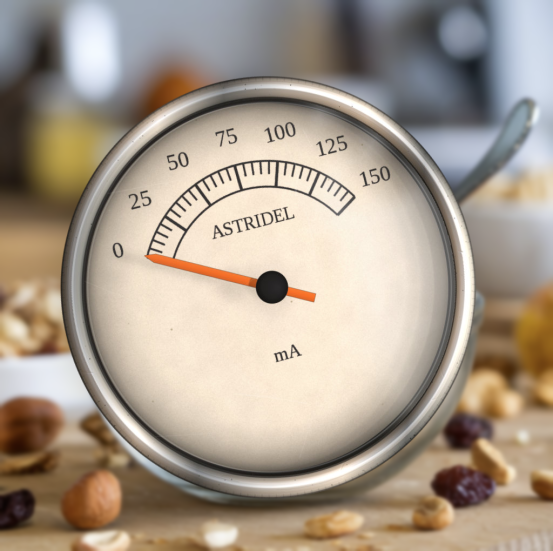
0; mA
